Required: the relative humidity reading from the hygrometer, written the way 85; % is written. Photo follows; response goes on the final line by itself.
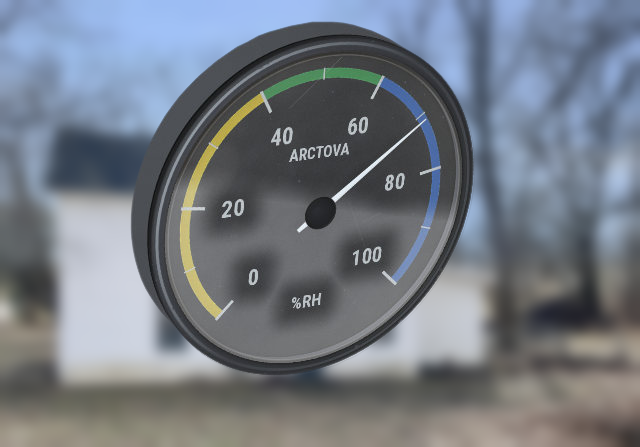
70; %
